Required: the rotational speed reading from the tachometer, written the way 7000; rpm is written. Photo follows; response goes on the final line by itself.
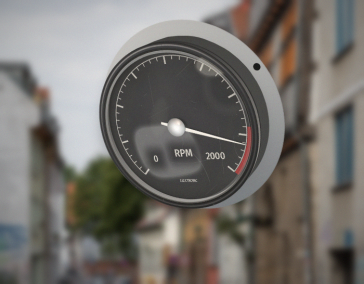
1800; rpm
